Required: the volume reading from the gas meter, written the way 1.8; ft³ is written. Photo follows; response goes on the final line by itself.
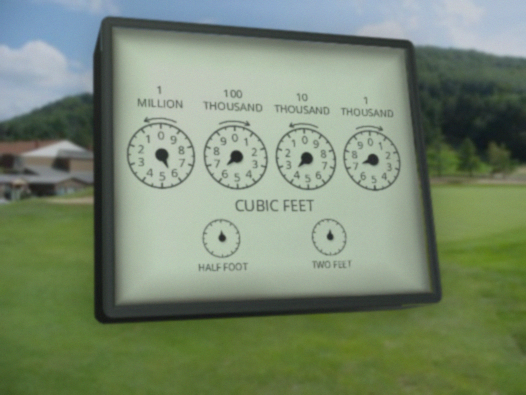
563700; ft³
